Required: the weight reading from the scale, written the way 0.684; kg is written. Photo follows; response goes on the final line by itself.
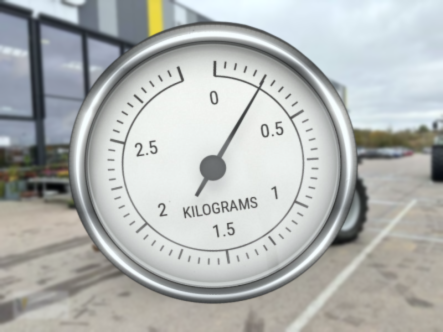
0.25; kg
